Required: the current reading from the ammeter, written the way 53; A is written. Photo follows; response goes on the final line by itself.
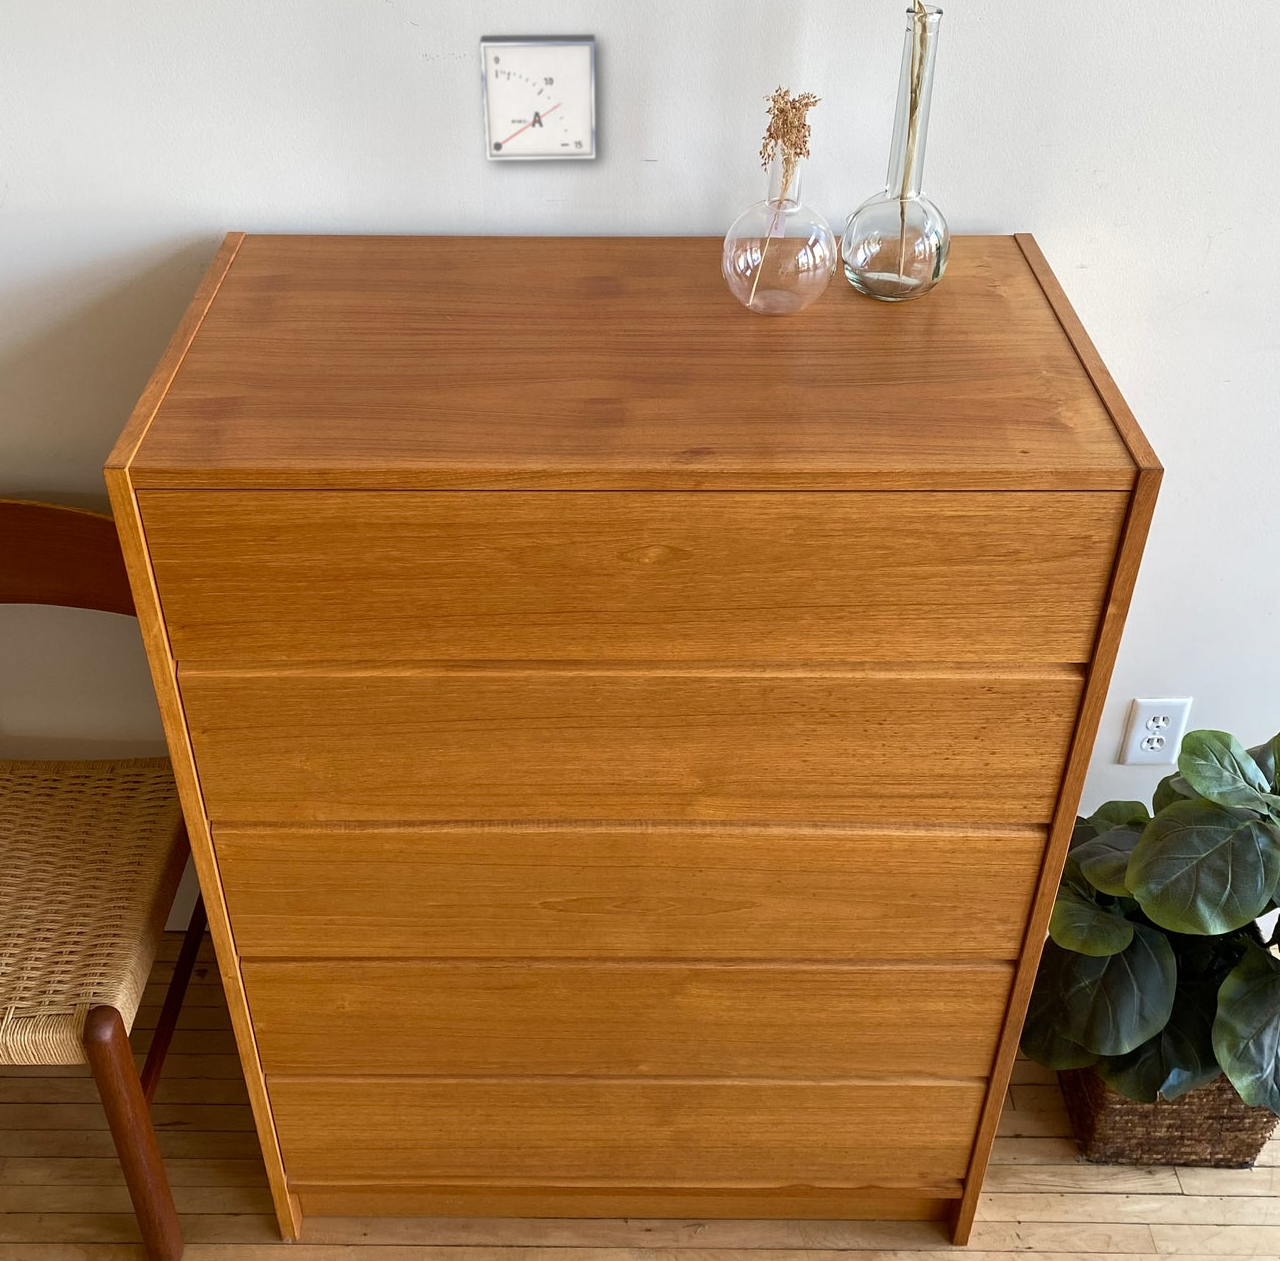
12; A
